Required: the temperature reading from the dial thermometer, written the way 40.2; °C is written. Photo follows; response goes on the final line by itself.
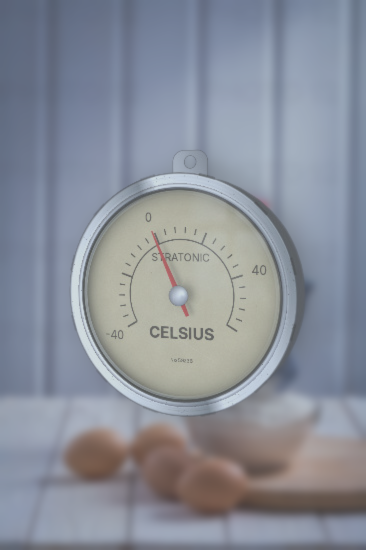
0; °C
